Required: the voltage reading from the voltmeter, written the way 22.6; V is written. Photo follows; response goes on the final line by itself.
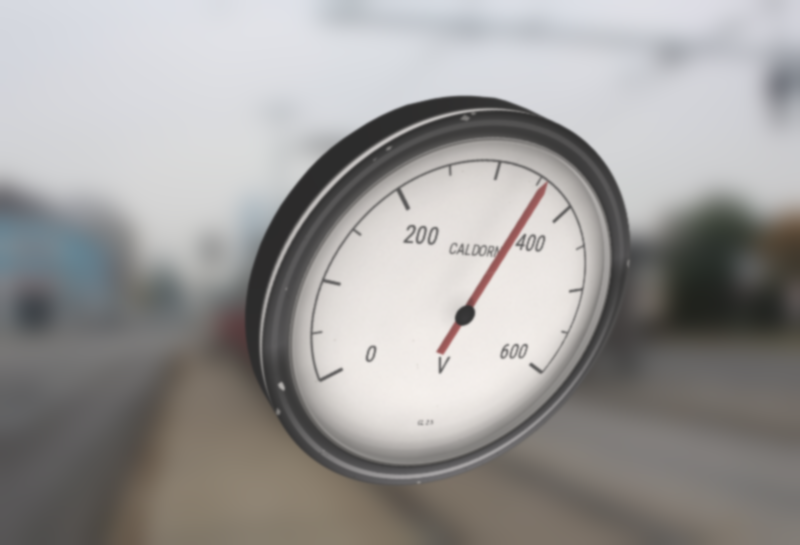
350; V
